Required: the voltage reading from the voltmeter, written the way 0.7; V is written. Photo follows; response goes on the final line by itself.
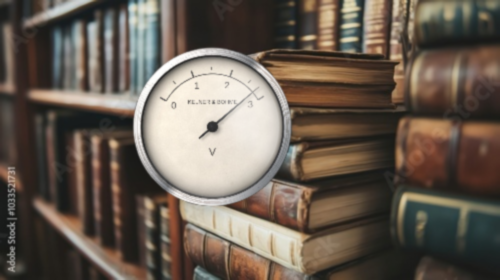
2.75; V
